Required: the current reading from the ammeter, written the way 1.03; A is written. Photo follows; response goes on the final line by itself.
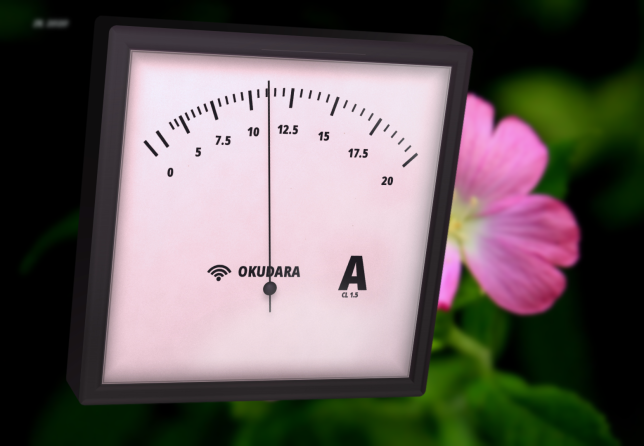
11; A
